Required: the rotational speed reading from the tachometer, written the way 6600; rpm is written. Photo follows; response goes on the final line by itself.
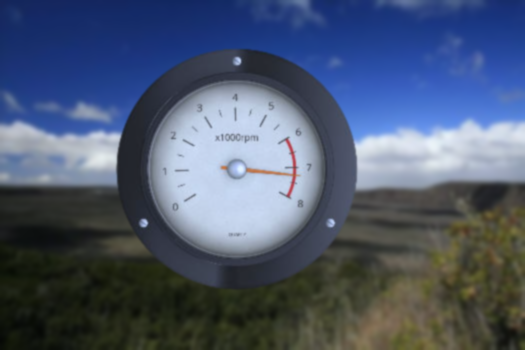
7250; rpm
